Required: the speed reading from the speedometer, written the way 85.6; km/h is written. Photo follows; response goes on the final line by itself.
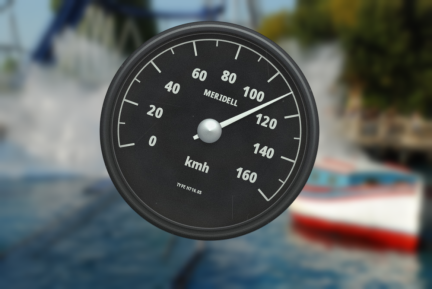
110; km/h
